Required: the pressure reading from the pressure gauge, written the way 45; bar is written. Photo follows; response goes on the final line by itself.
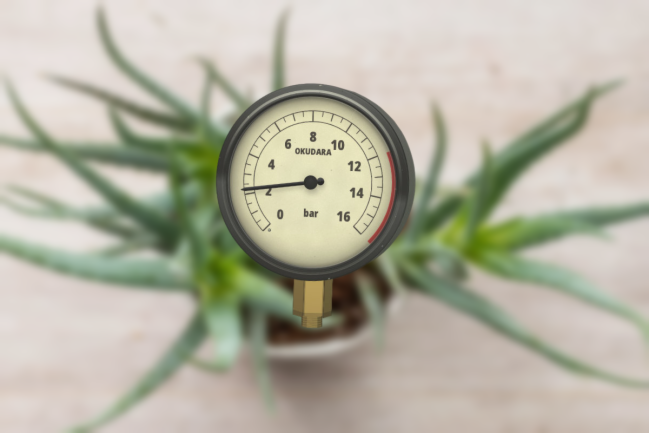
2.25; bar
